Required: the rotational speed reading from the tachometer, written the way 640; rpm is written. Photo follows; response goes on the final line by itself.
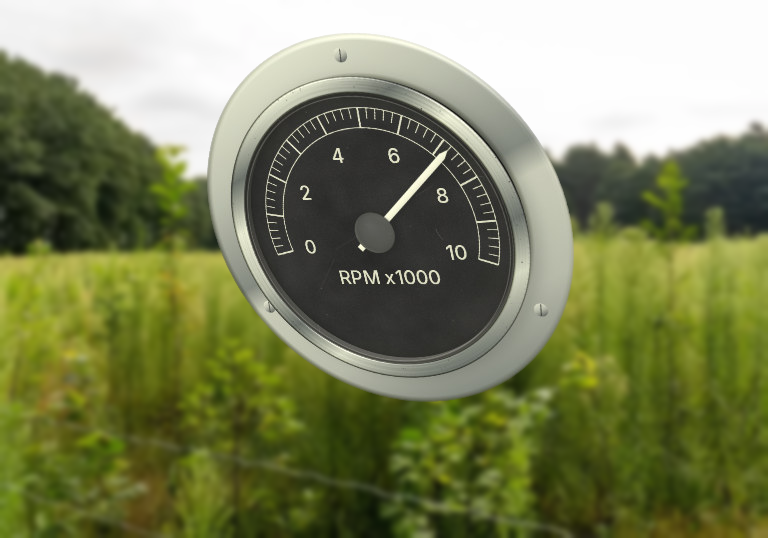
7200; rpm
